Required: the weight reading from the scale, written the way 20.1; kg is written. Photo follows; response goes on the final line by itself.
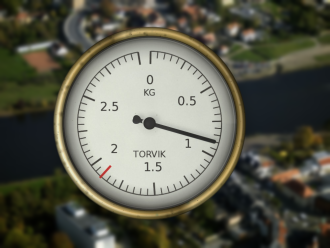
0.9; kg
